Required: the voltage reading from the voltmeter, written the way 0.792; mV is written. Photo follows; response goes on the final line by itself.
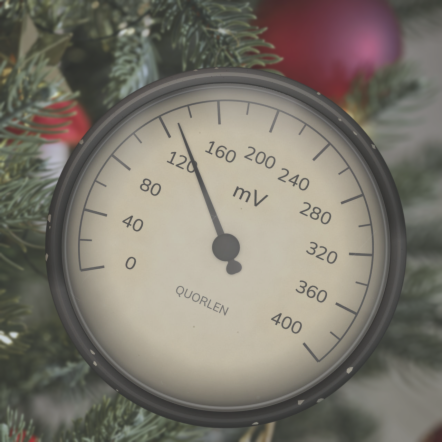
130; mV
